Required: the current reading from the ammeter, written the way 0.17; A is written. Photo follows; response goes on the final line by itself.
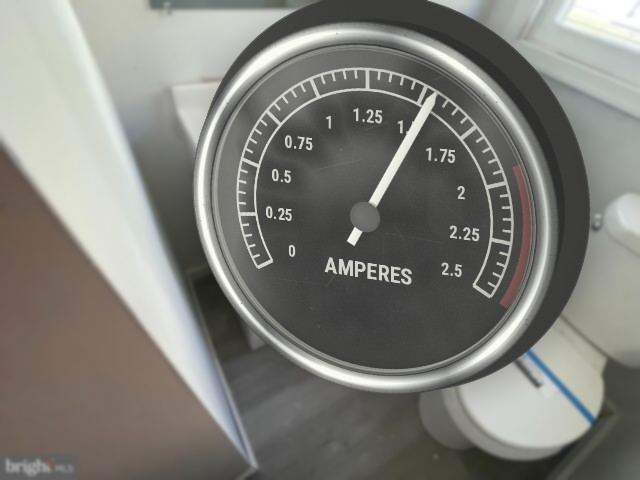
1.55; A
